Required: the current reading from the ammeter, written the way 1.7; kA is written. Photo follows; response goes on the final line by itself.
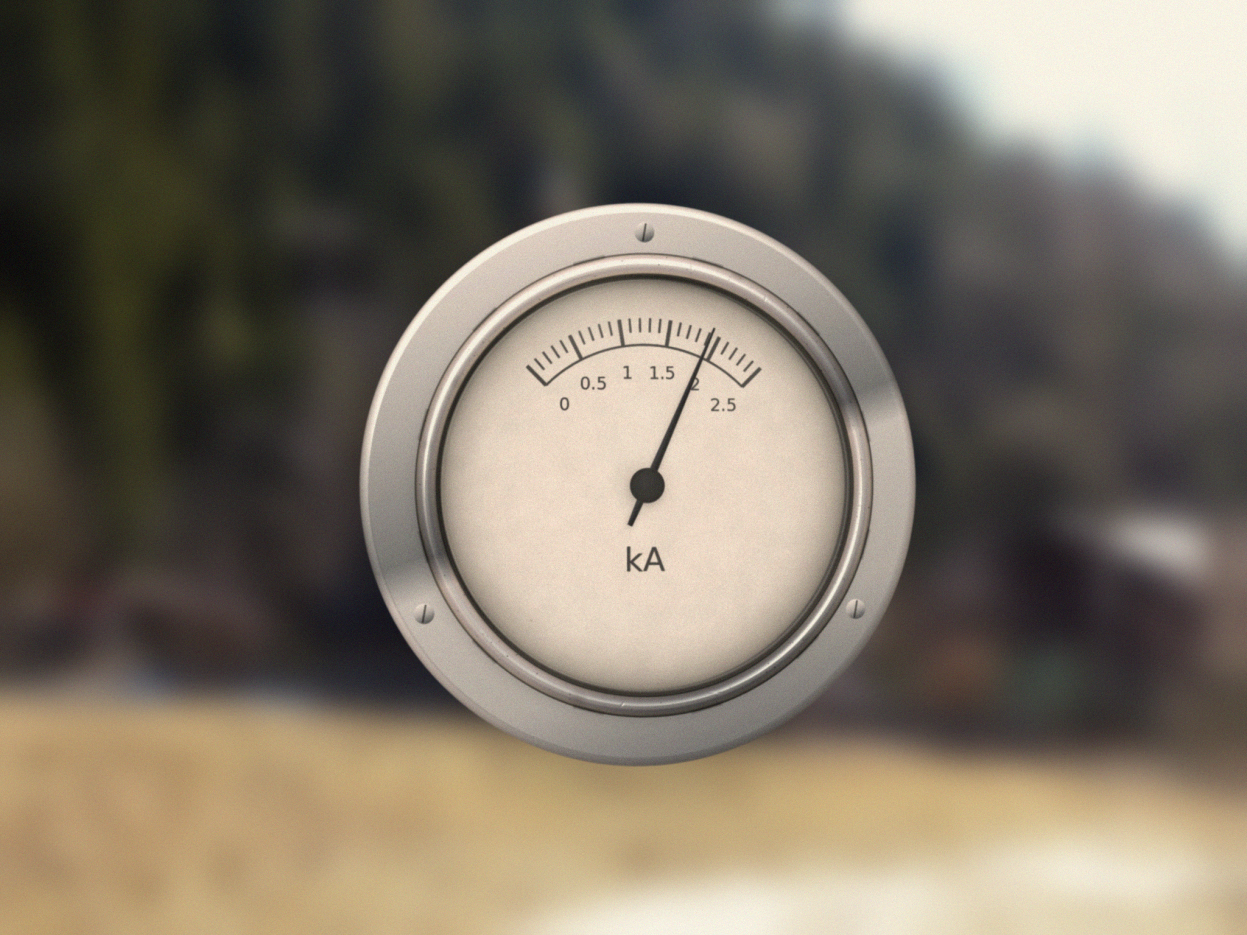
1.9; kA
